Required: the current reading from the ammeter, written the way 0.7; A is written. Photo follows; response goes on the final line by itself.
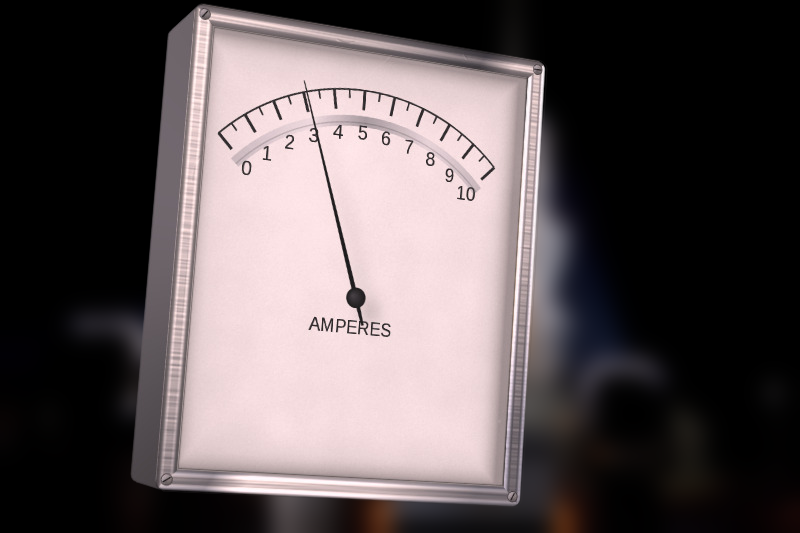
3; A
